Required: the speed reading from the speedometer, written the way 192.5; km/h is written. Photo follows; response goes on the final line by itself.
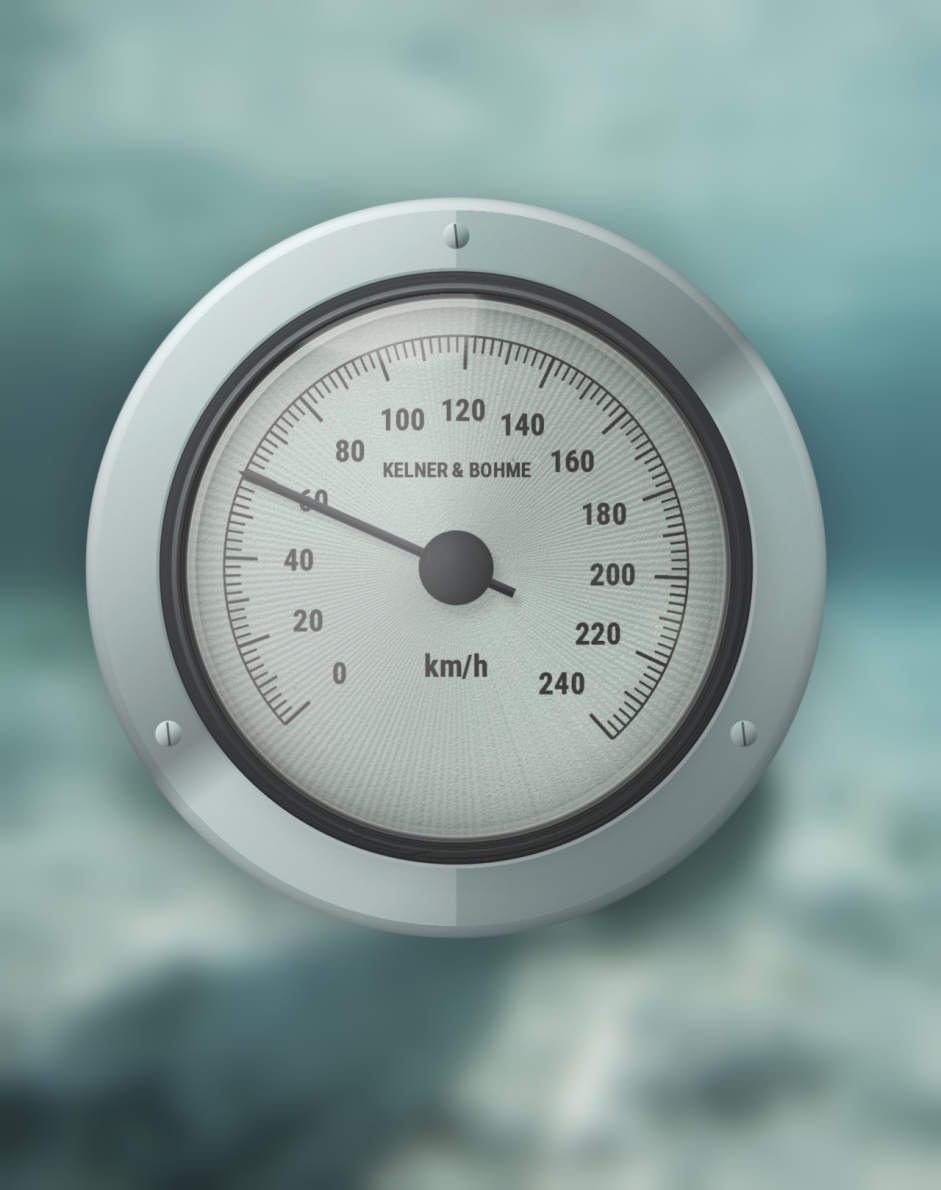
59; km/h
